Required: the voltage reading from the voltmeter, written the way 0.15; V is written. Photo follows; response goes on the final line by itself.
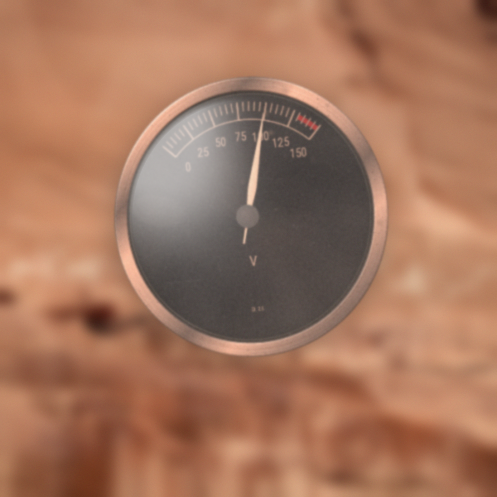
100; V
